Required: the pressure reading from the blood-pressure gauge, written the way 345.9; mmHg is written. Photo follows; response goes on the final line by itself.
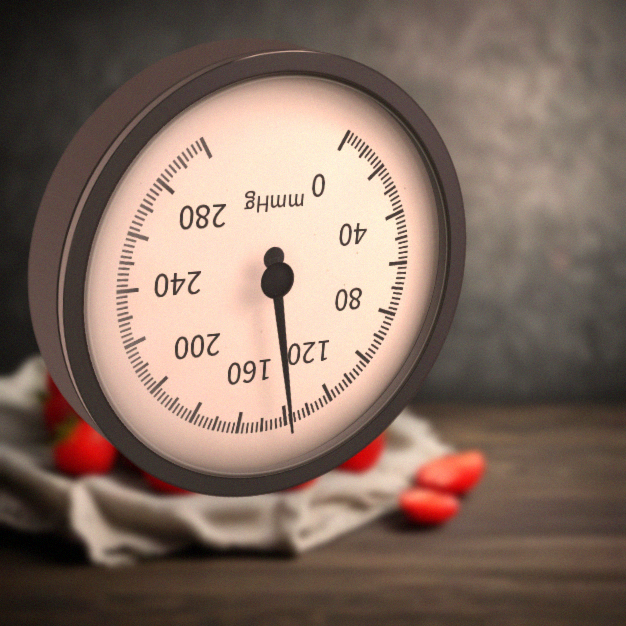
140; mmHg
